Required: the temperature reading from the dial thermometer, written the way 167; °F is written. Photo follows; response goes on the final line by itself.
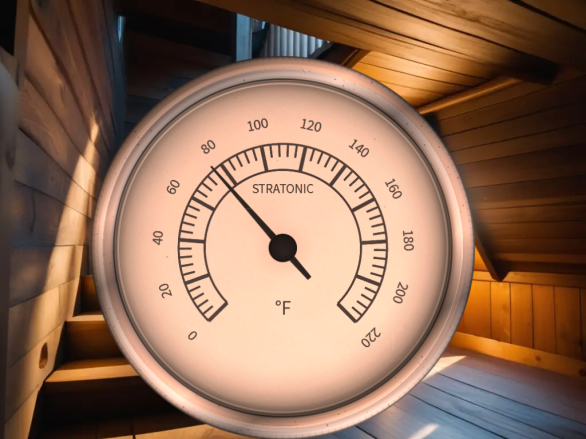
76; °F
